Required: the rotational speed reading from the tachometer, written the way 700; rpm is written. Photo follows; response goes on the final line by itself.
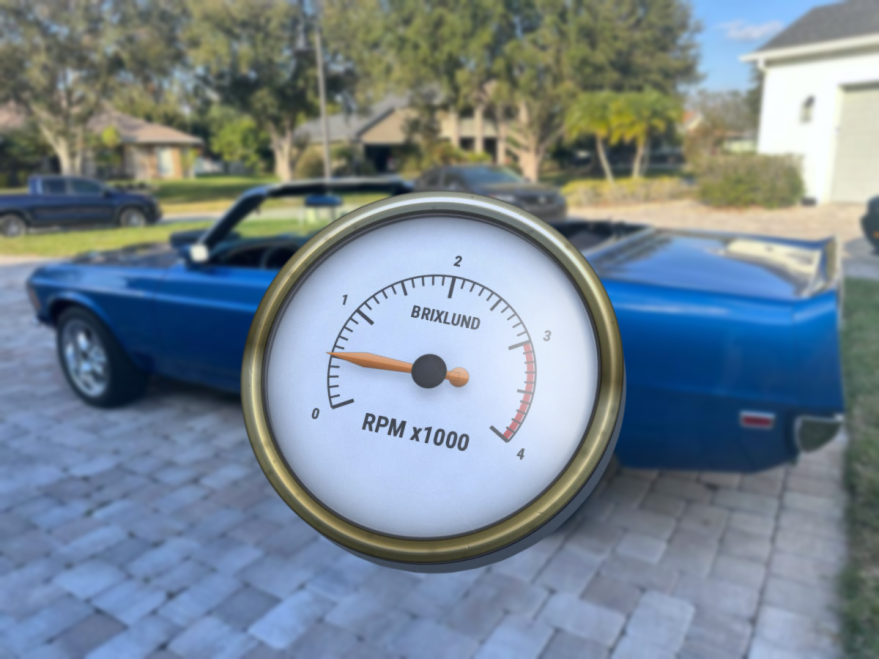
500; rpm
